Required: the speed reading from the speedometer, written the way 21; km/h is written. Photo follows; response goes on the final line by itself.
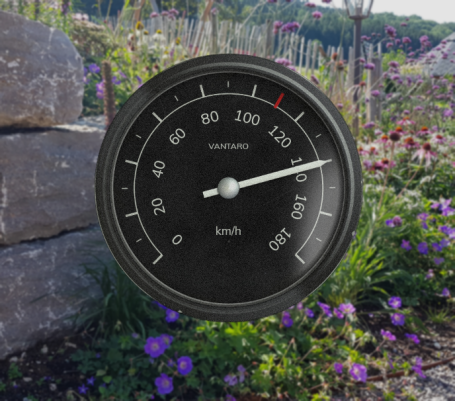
140; km/h
